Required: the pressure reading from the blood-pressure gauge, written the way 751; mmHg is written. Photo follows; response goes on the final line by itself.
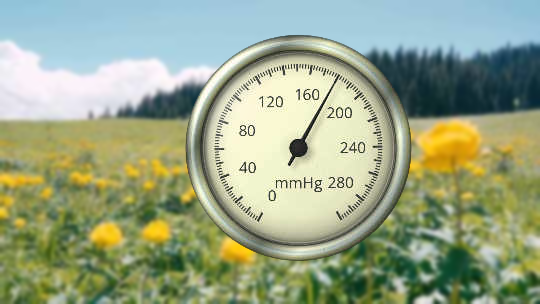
180; mmHg
